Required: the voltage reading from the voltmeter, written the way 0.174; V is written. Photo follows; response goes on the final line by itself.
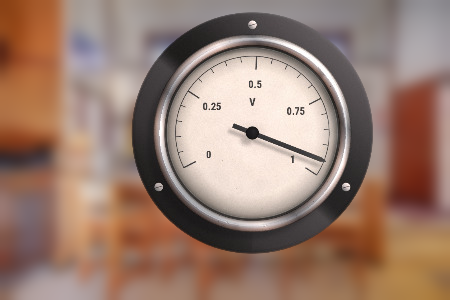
0.95; V
